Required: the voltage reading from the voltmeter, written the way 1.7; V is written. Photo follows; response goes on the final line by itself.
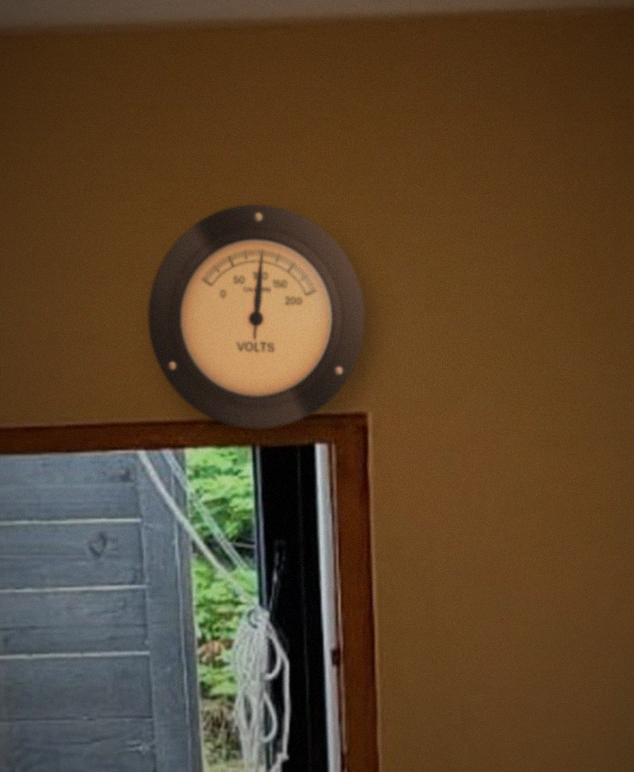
100; V
